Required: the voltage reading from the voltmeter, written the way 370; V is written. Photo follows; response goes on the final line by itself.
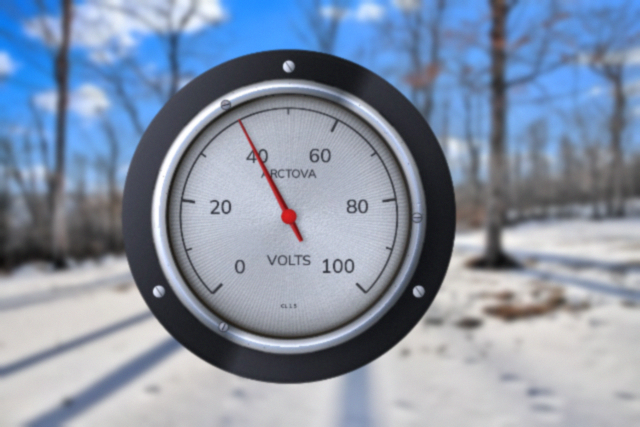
40; V
